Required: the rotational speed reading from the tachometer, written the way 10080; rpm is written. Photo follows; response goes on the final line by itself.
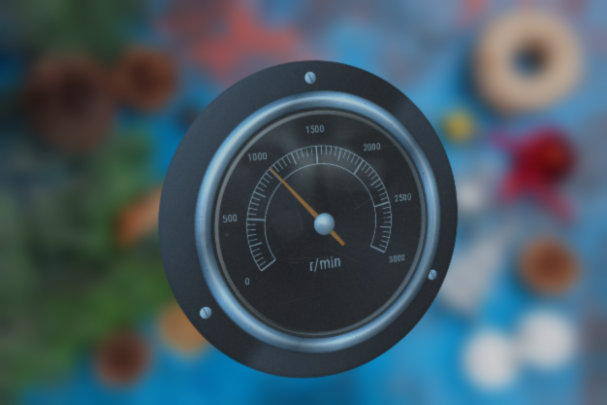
1000; rpm
